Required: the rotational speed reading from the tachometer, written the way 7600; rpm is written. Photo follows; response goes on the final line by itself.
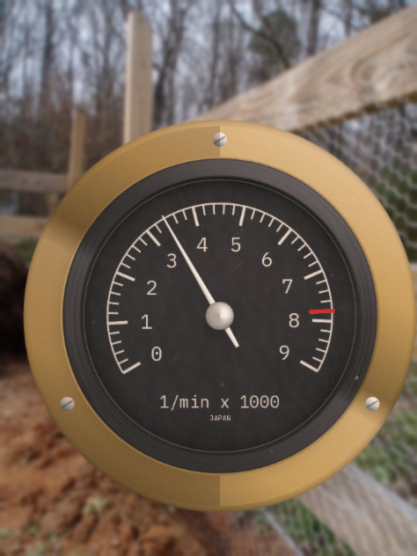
3400; rpm
